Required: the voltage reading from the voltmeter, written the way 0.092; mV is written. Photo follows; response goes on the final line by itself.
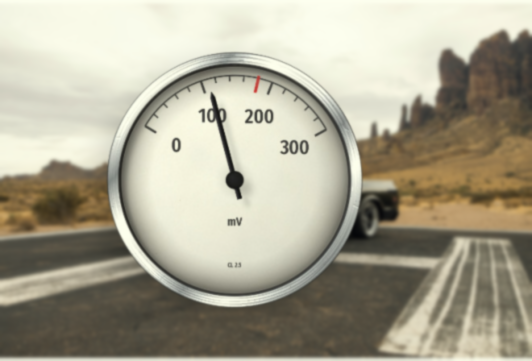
110; mV
